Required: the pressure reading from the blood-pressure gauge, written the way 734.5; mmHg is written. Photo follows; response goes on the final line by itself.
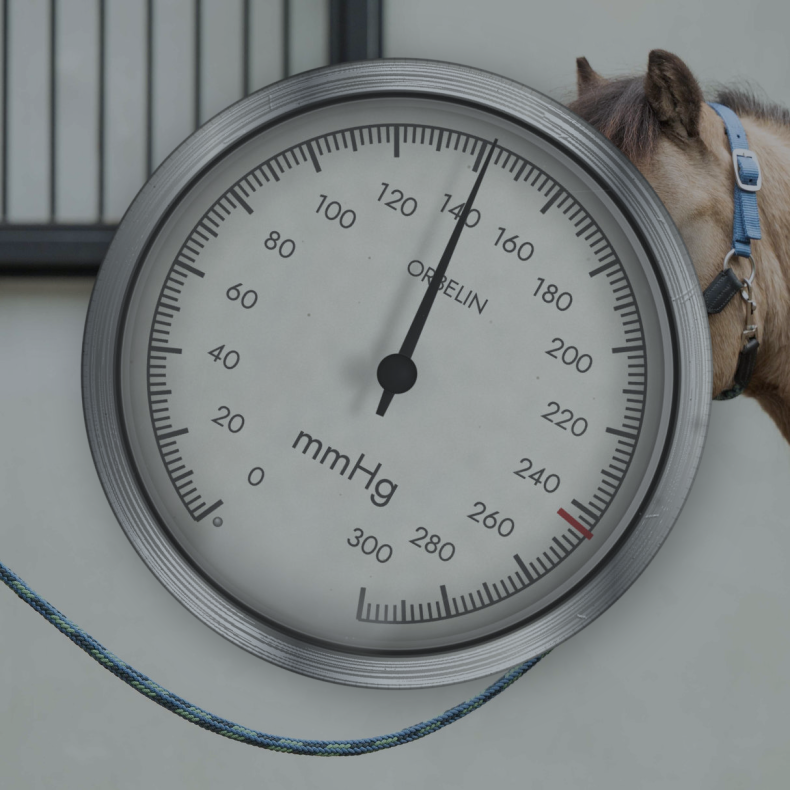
142; mmHg
